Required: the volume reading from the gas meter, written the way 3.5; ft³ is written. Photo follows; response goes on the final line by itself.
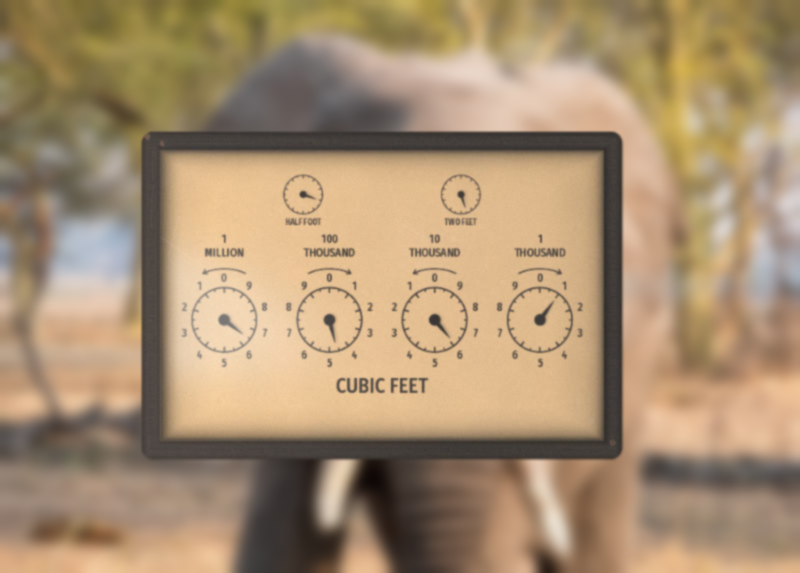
646100; ft³
